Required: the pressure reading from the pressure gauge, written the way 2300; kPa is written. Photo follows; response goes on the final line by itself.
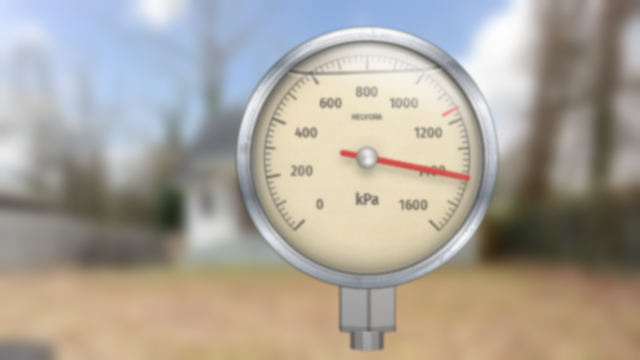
1400; kPa
